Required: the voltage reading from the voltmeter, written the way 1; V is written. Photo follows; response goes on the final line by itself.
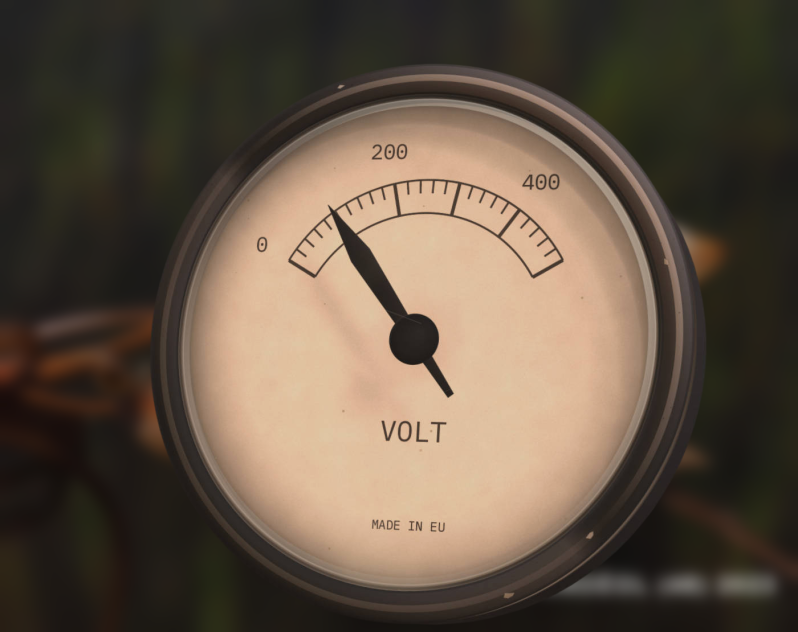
100; V
